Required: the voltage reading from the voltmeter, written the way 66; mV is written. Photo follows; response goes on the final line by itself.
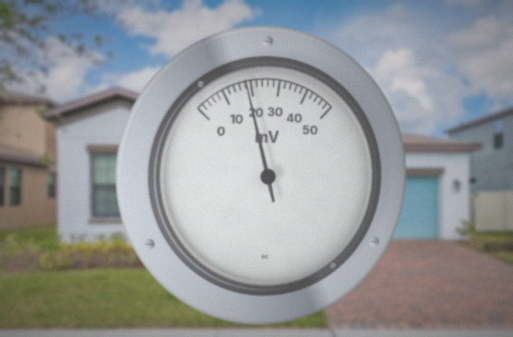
18; mV
